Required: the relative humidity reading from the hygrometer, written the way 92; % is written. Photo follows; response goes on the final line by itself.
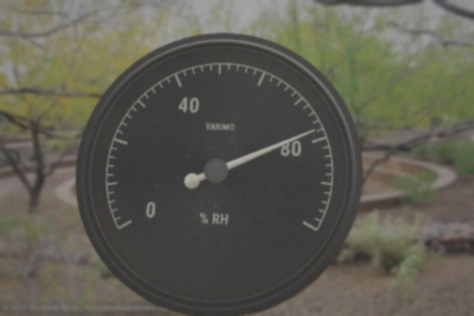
78; %
